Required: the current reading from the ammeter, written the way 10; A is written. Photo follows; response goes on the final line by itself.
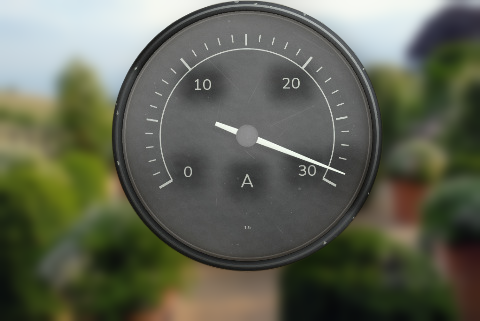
29; A
